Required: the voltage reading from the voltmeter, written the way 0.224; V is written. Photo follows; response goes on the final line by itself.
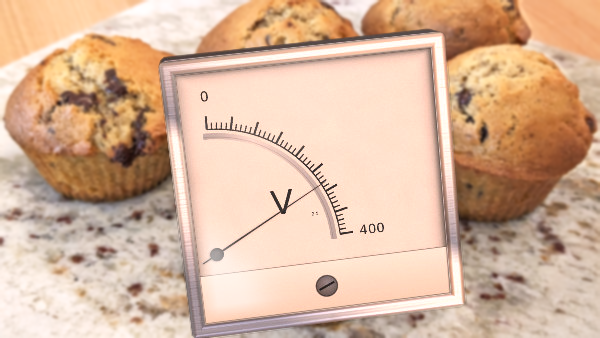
280; V
